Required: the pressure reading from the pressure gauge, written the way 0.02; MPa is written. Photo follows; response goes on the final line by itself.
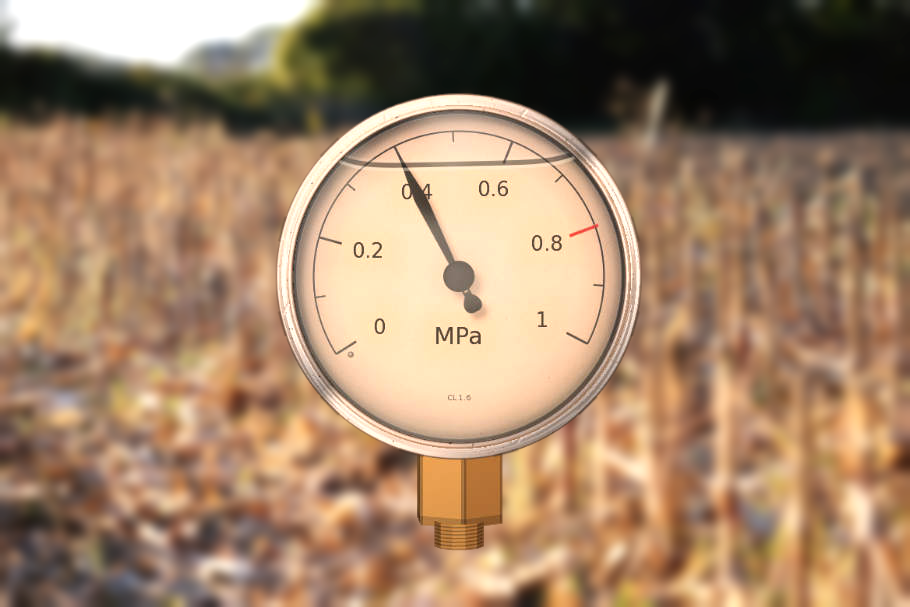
0.4; MPa
